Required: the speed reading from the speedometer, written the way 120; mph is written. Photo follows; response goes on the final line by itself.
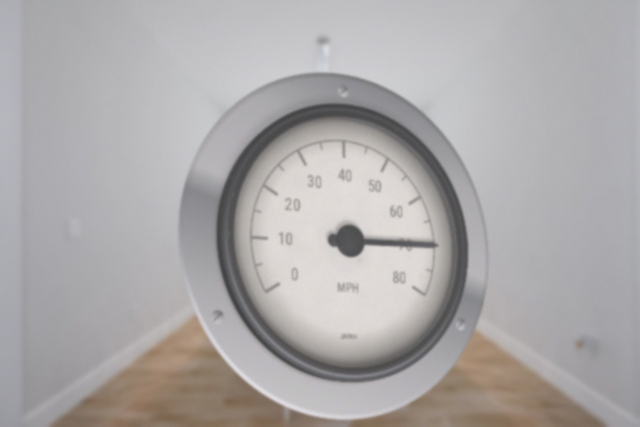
70; mph
